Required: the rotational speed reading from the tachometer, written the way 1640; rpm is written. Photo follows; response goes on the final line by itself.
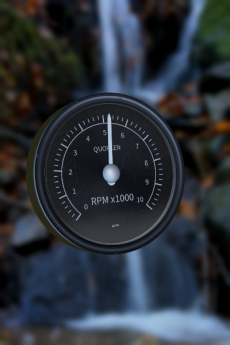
5200; rpm
